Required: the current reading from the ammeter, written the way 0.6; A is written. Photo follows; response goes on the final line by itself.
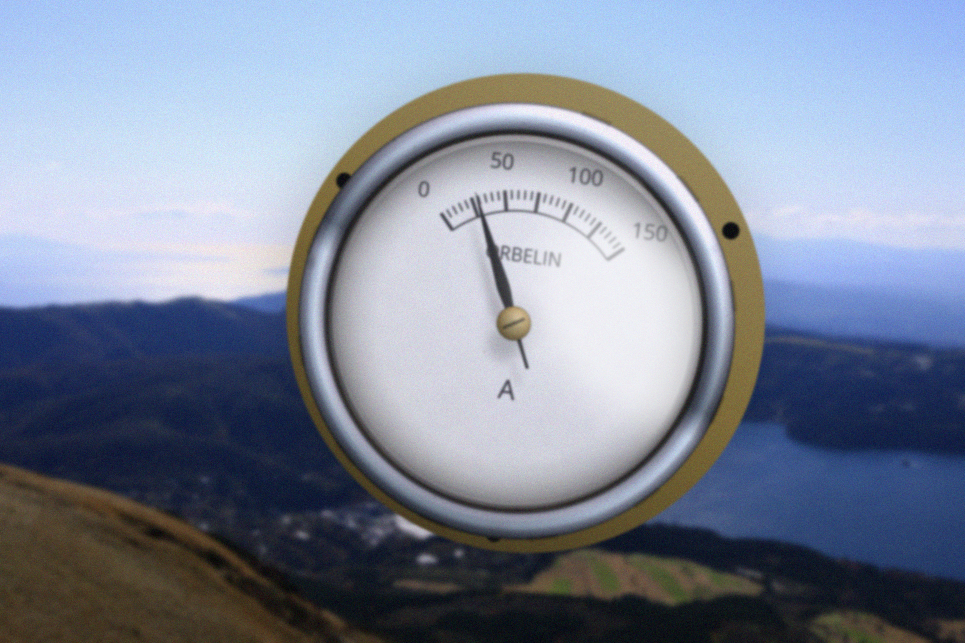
30; A
